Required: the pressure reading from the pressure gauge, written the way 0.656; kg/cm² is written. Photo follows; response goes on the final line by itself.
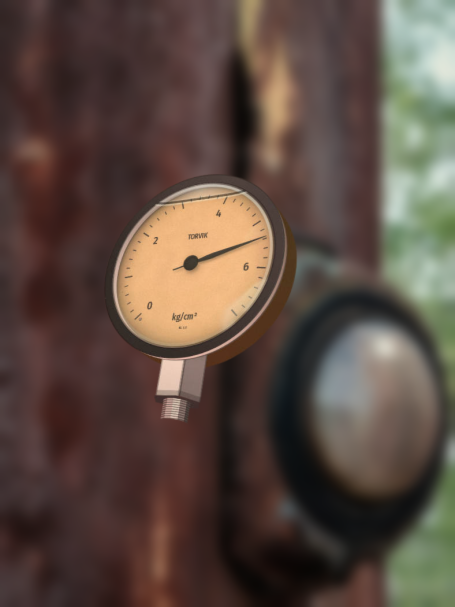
5.4; kg/cm²
